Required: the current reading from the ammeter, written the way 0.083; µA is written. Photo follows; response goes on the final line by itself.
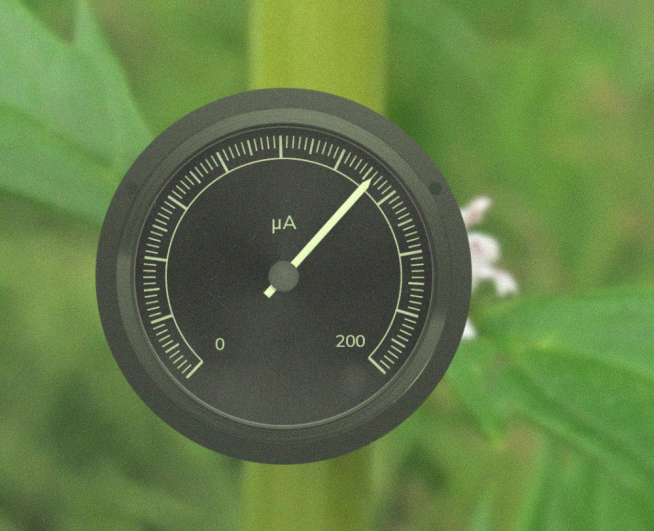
132; µA
